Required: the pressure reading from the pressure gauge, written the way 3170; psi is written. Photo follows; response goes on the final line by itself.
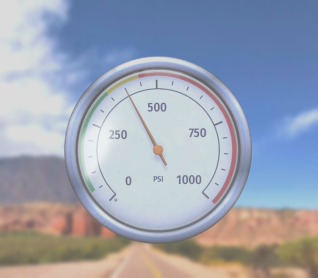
400; psi
